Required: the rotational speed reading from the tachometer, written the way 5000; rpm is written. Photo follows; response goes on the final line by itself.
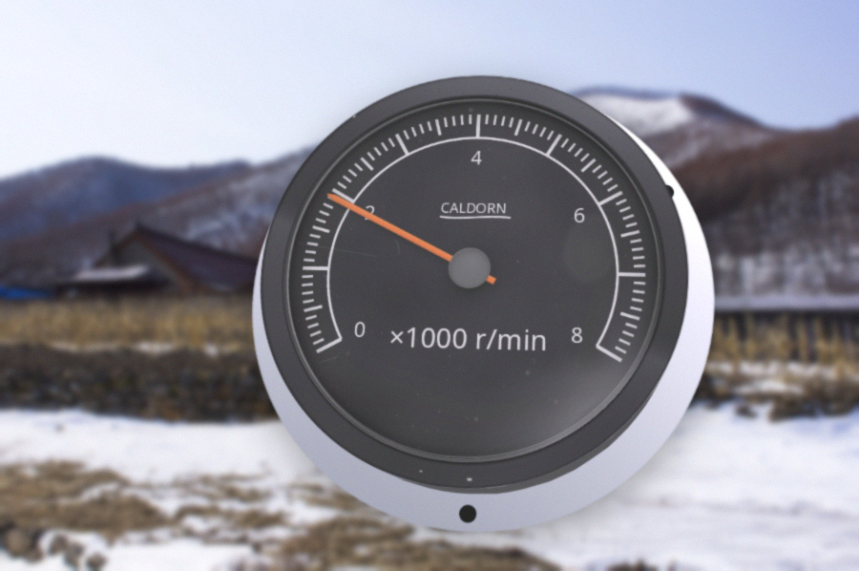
1900; rpm
